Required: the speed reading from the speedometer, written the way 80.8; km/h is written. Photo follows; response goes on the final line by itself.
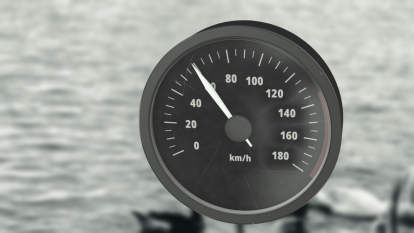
60; km/h
